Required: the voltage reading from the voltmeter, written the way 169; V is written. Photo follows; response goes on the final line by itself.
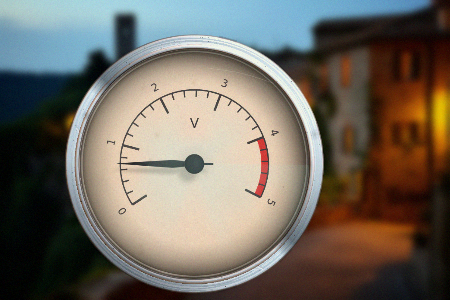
0.7; V
